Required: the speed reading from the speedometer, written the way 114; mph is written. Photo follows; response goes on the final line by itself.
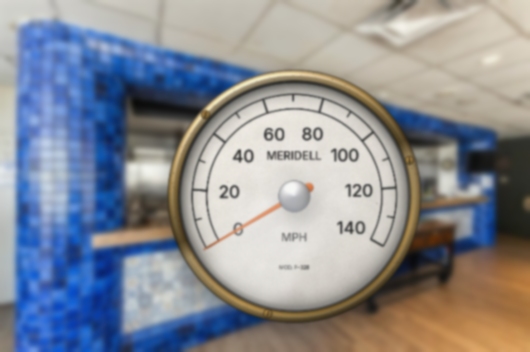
0; mph
